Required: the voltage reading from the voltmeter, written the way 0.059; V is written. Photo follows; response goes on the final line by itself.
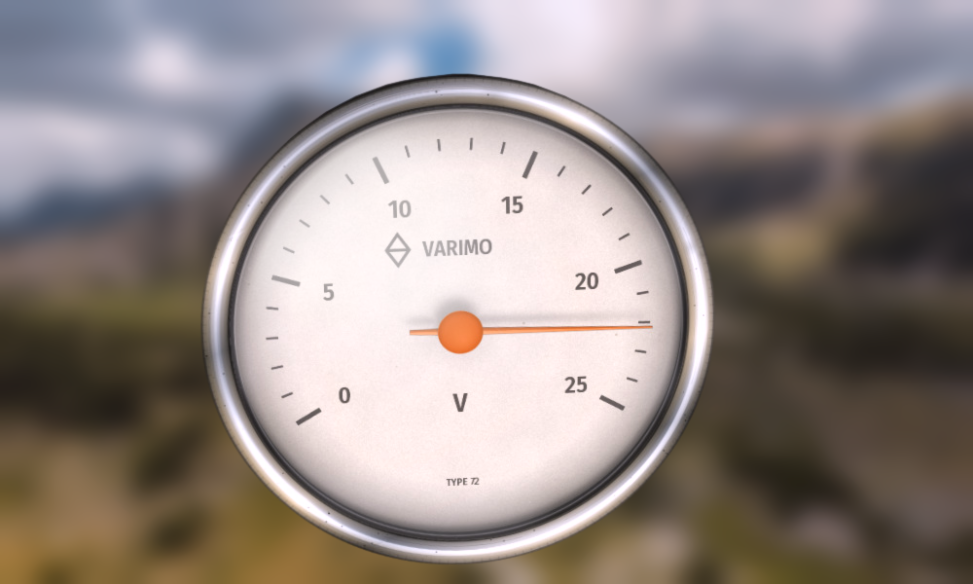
22; V
